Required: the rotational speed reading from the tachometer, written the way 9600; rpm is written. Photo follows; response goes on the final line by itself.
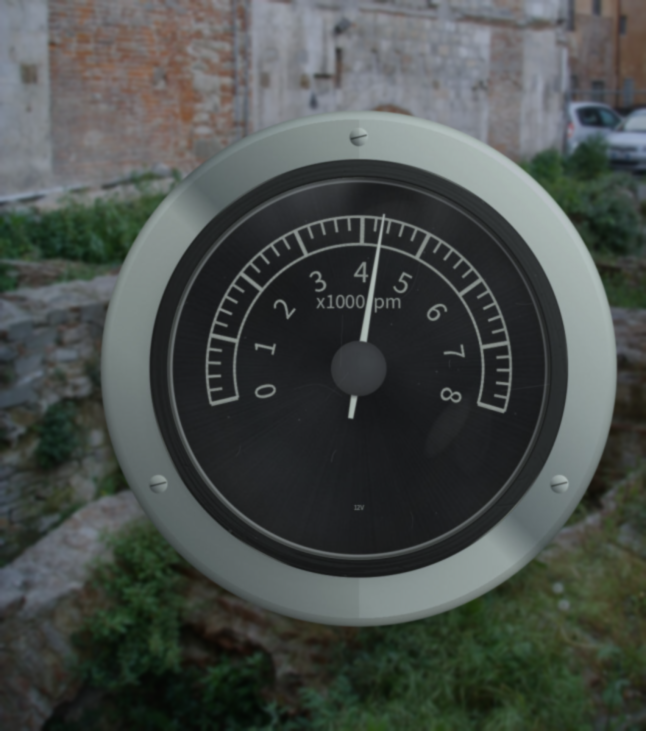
4300; rpm
